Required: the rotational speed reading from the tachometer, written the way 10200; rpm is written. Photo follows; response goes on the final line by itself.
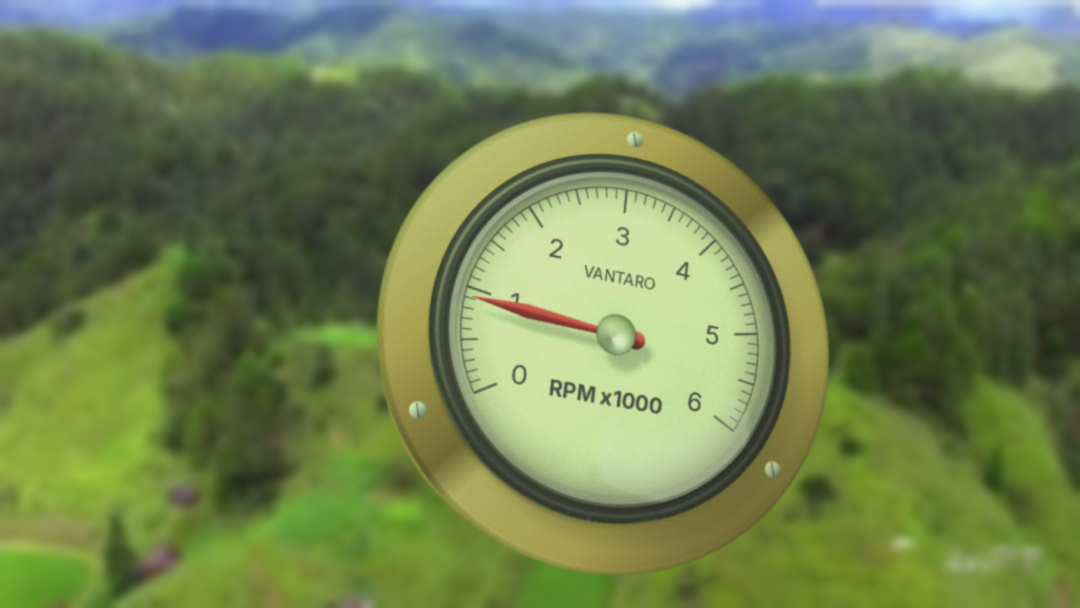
900; rpm
